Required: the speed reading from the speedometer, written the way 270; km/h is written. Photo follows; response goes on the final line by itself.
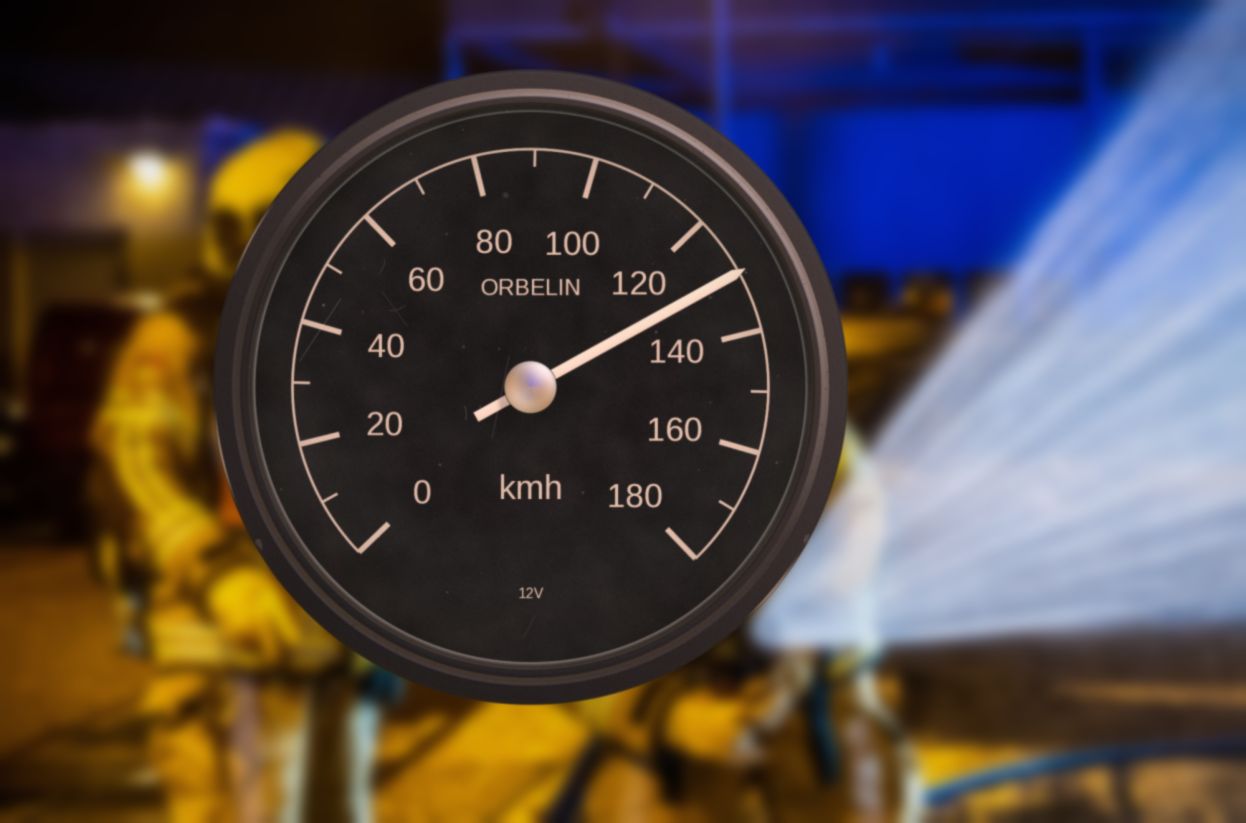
130; km/h
